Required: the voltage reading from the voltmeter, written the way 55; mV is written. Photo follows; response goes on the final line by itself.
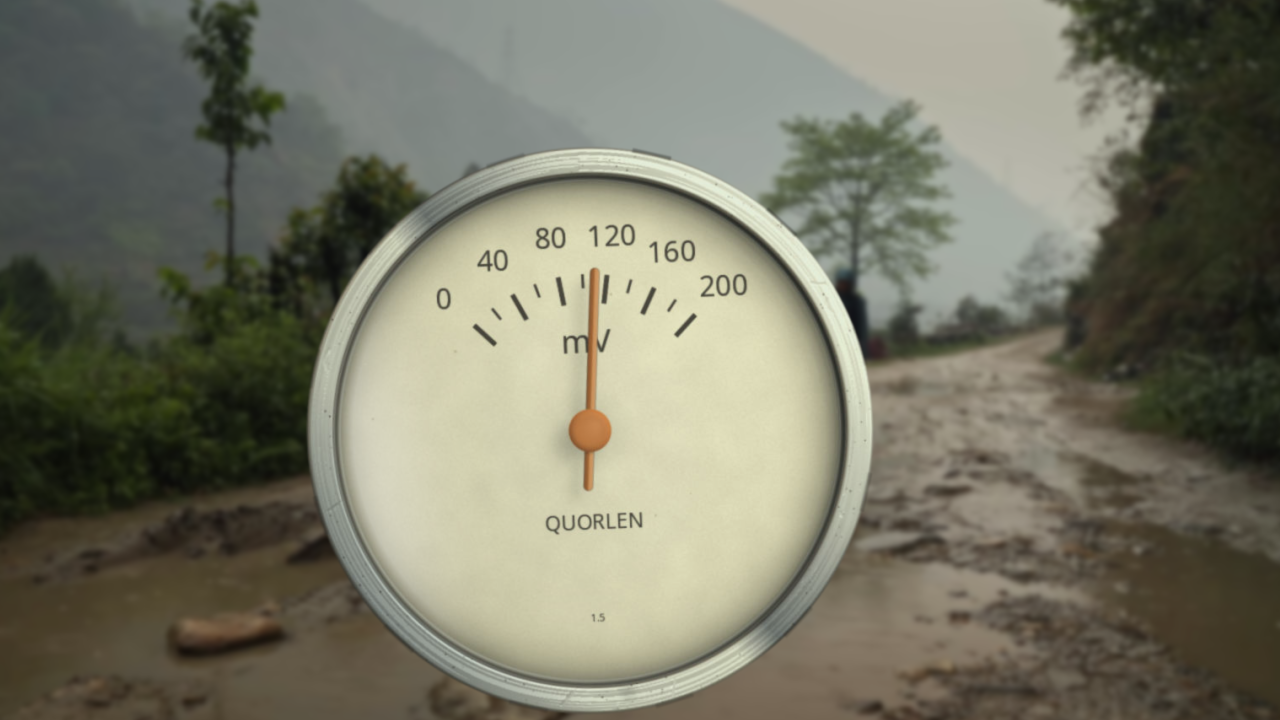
110; mV
